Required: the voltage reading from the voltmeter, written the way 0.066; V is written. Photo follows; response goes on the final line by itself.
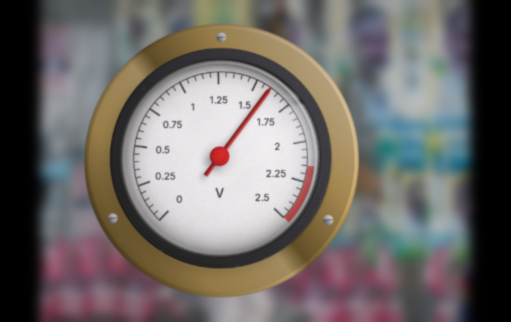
1.6; V
